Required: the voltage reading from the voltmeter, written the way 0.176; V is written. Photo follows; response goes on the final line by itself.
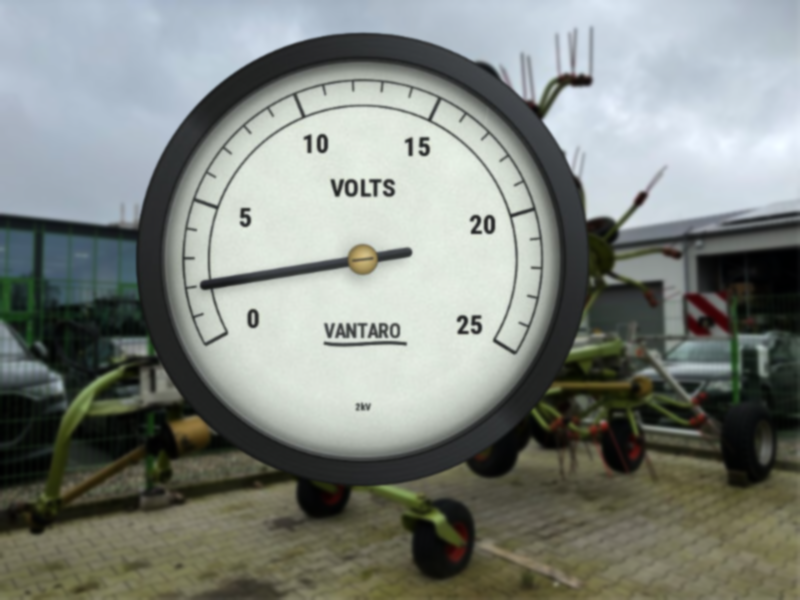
2; V
